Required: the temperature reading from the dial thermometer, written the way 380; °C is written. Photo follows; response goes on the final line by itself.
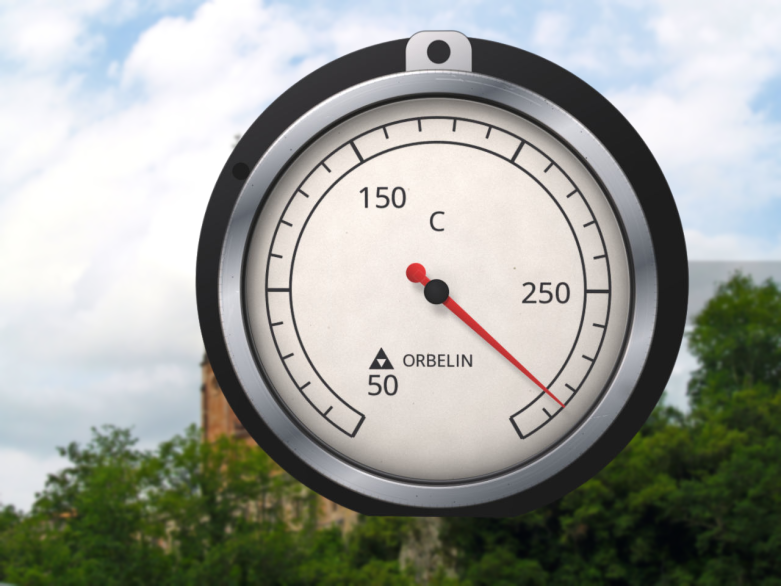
285; °C
